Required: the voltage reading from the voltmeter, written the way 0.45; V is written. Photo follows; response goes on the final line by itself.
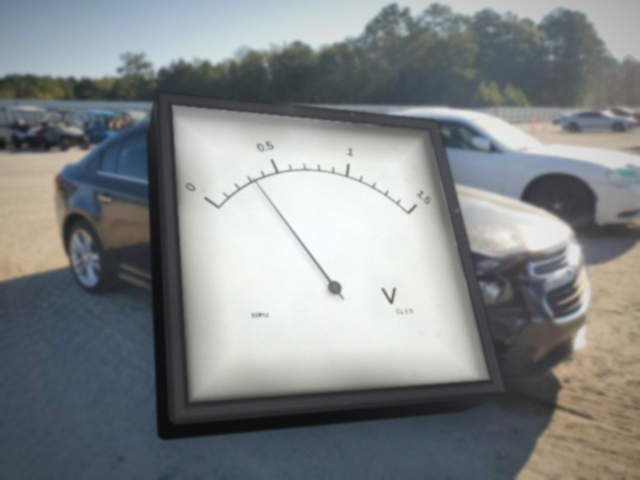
0.3; V
